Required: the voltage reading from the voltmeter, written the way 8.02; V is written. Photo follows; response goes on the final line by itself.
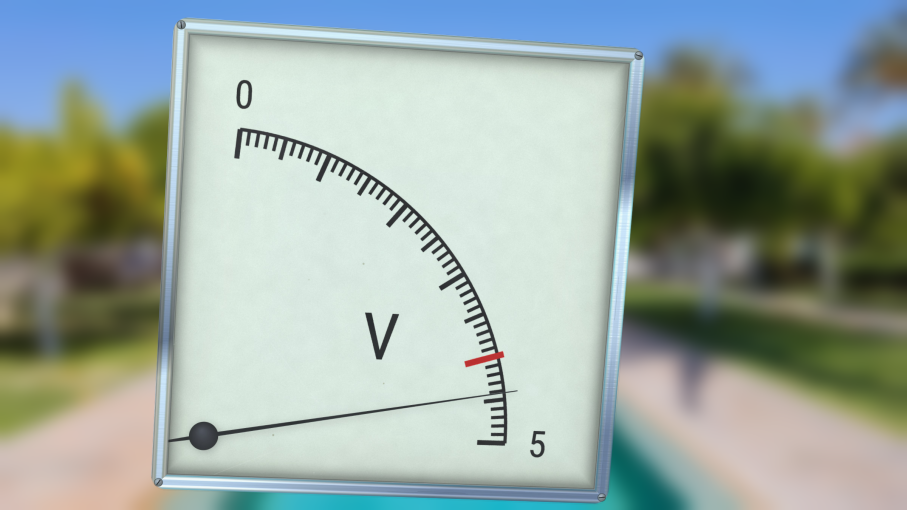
4.4; V
